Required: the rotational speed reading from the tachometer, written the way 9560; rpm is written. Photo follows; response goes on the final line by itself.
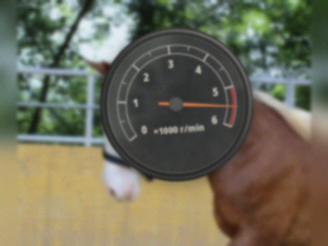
5500; rpm
